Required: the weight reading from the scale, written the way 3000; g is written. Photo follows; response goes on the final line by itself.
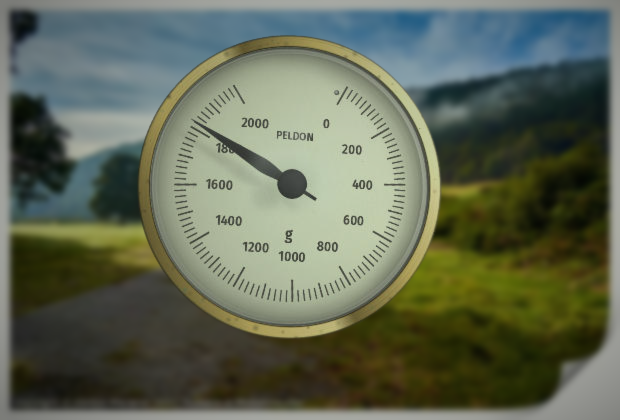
1820; g
